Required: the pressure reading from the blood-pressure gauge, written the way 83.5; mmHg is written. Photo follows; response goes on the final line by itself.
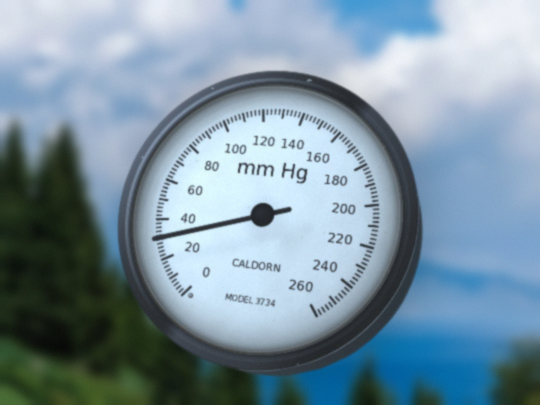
30; mmHg
